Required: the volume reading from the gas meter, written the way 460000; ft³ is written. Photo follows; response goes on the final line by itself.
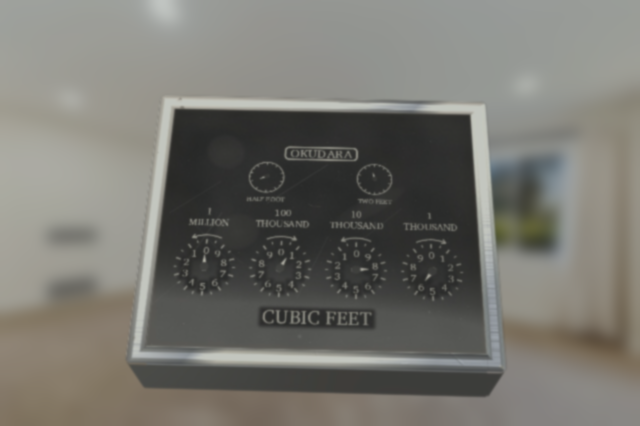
7600; ft³
